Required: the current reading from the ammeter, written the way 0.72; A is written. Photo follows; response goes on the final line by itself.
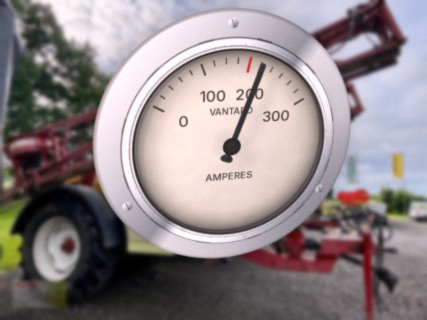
200; A
